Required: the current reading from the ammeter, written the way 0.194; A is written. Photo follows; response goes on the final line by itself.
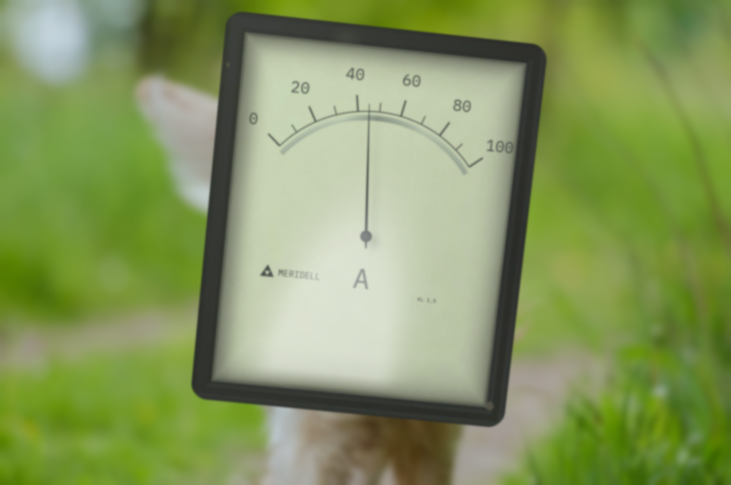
45; A
